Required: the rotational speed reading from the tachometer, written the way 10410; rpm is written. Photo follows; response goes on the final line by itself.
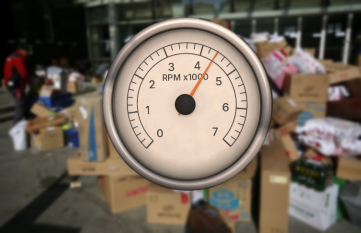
4400; rpm
